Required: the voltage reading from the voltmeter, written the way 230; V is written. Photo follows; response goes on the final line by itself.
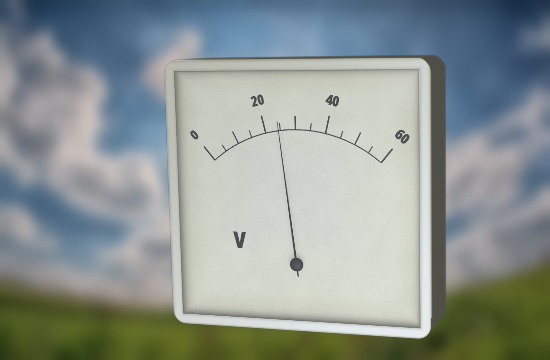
25; V
